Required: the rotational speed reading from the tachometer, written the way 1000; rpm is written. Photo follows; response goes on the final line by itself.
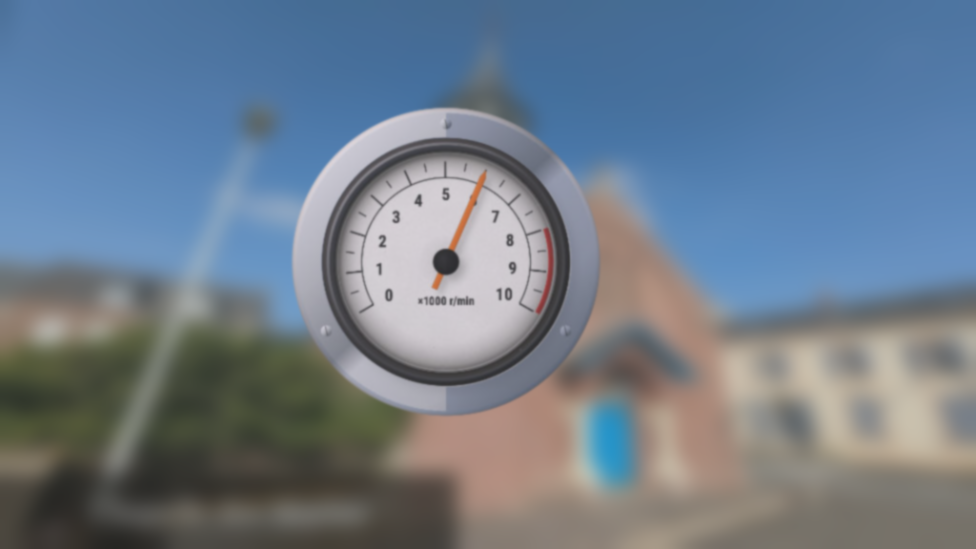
6000; rpm
